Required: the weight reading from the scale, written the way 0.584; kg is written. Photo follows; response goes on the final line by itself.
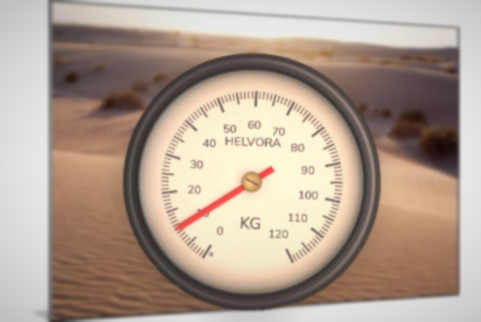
10; kg
